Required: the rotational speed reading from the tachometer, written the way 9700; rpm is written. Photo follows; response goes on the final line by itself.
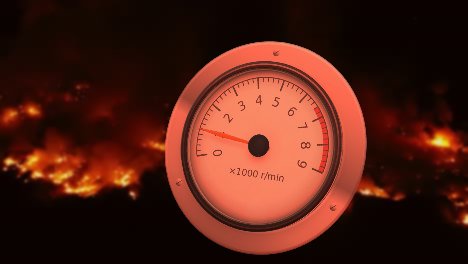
1000; rpm
